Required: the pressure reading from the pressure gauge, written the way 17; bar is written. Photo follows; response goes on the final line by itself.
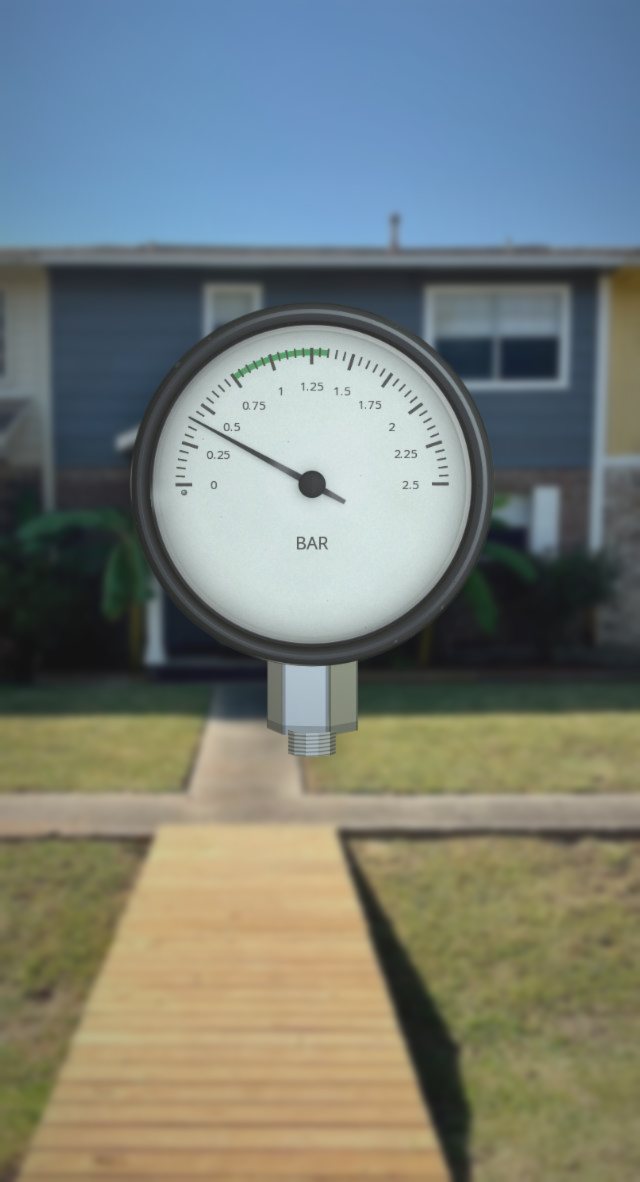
0.4; bar
